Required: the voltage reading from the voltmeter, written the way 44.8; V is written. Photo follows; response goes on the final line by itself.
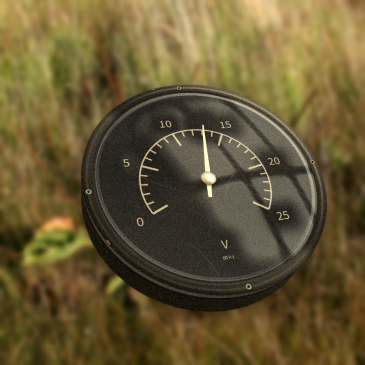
13; V
